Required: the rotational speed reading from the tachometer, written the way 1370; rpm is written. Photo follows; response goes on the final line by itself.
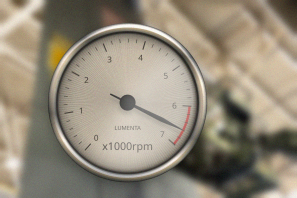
6600; rpm
